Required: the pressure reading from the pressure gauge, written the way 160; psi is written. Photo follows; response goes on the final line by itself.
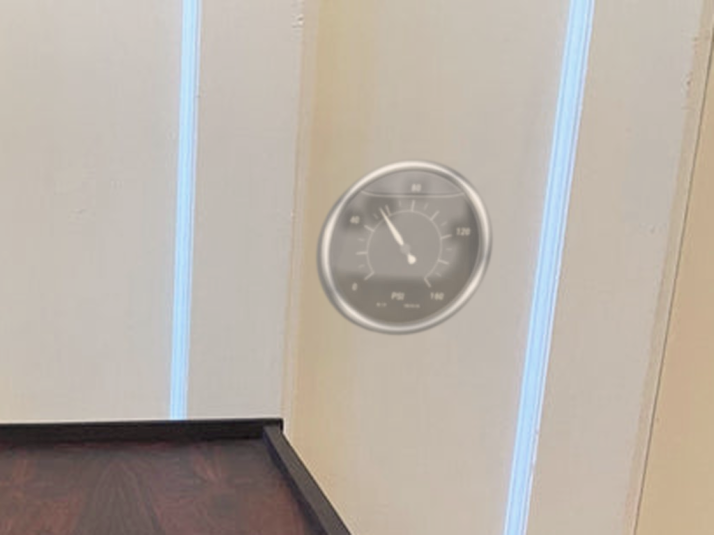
55; psi
